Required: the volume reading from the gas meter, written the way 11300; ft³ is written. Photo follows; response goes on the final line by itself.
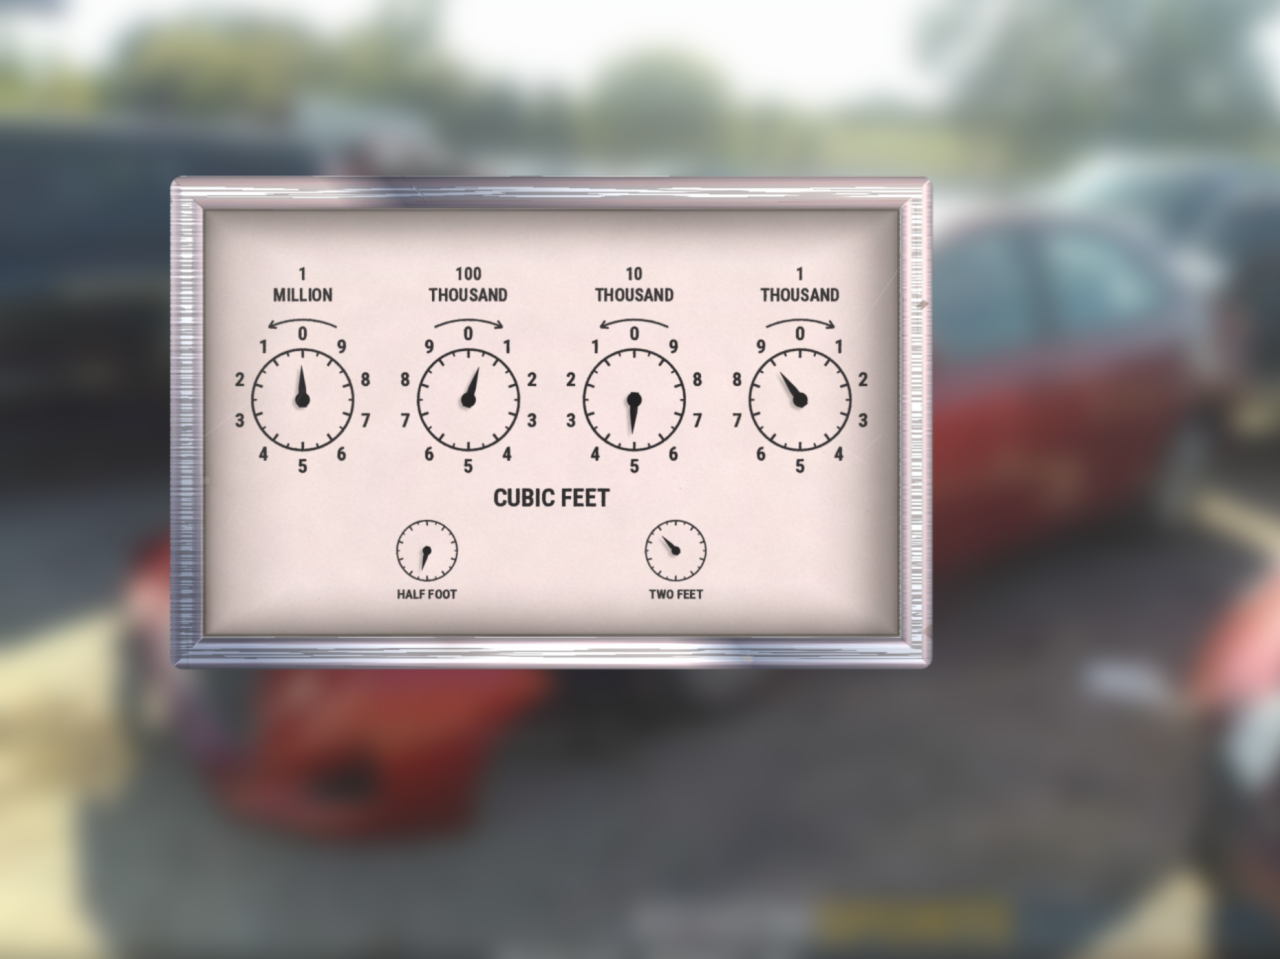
4900; ft³
